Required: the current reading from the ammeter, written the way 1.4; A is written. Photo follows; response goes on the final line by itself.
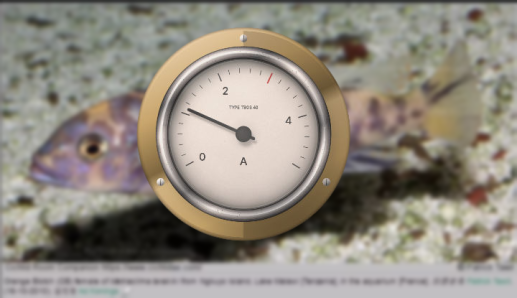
1.1; A
